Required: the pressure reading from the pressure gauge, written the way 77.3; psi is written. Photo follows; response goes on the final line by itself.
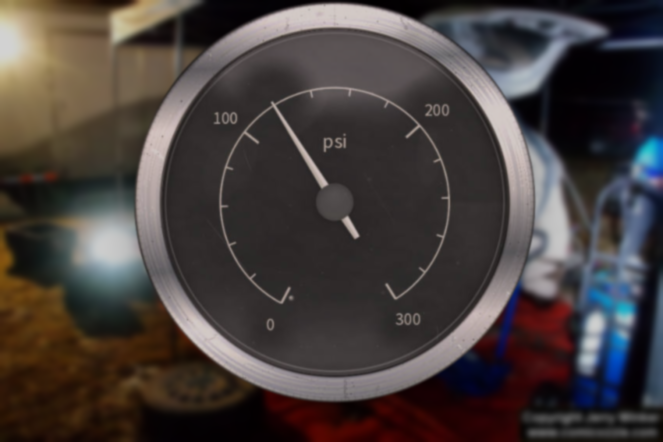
120; psi
